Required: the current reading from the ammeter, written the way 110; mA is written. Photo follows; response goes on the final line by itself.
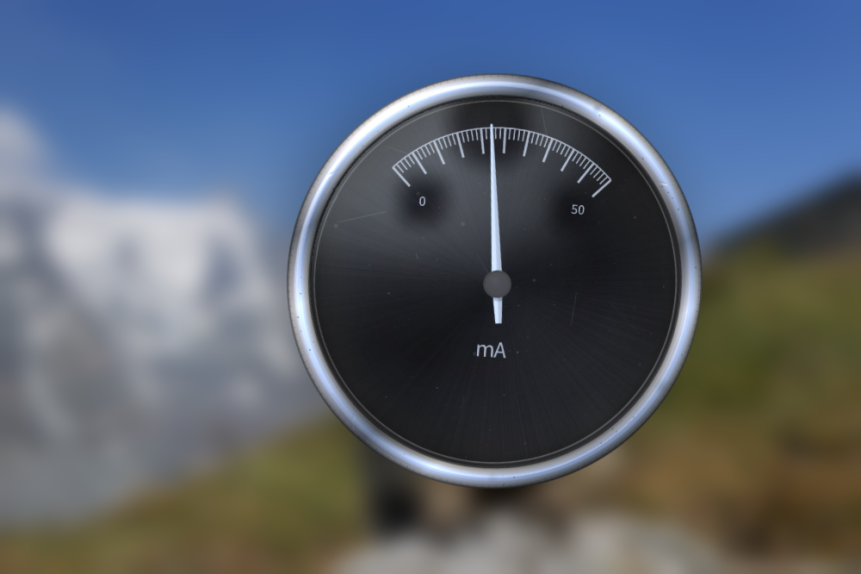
22; mA
